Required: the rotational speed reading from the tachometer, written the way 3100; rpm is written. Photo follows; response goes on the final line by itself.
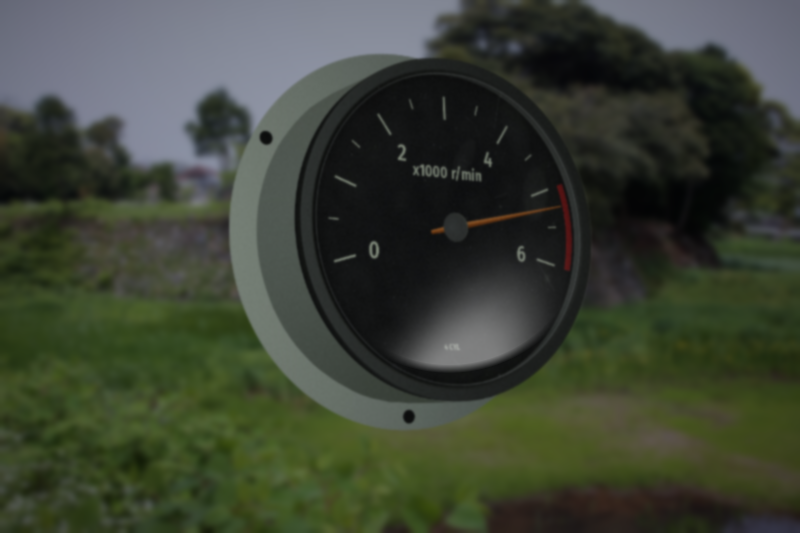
5250; rpm
